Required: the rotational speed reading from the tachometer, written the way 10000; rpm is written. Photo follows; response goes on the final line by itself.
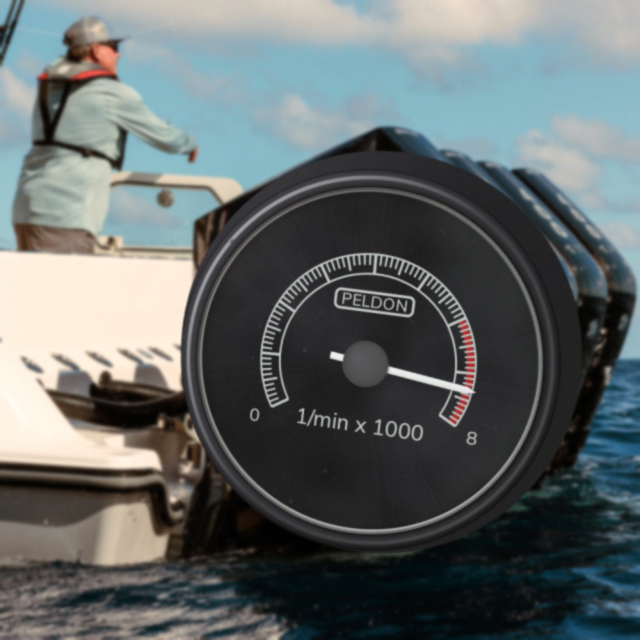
7300; rpm
